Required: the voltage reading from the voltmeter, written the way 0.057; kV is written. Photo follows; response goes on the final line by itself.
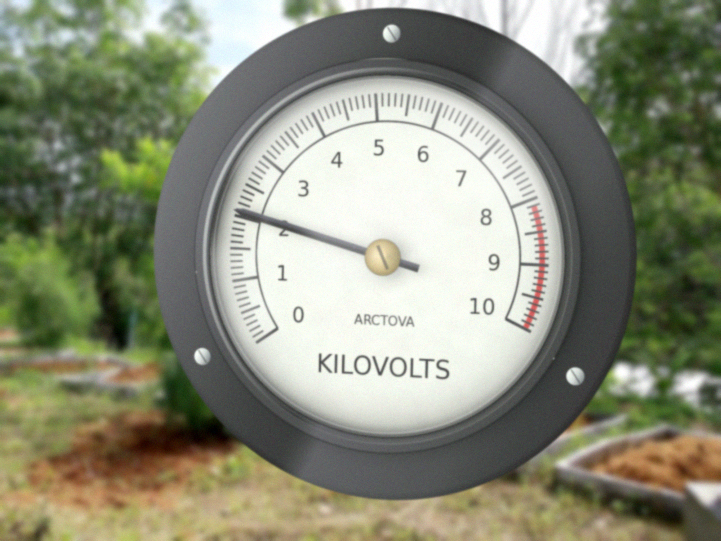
2.1; kV
